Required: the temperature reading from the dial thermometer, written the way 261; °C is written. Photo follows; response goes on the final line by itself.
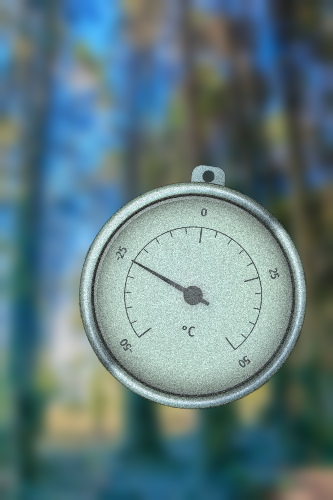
-25; °C
